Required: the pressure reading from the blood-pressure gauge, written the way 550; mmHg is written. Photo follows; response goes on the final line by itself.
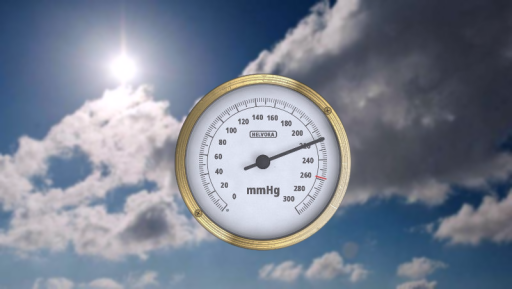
220; mmHg
